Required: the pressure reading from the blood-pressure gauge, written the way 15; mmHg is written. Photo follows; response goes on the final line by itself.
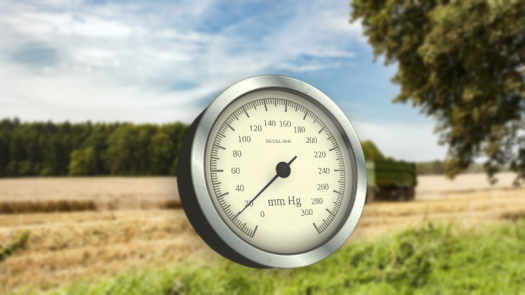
20; mmHg
